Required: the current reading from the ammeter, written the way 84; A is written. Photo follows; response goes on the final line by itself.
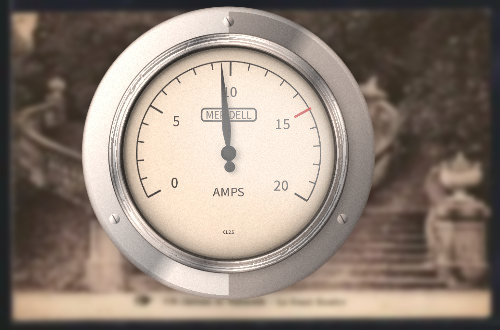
9.5; A
